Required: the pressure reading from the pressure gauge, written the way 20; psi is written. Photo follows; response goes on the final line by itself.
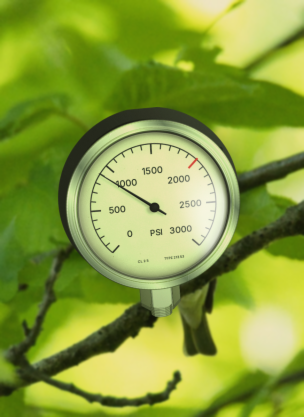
900; psi
